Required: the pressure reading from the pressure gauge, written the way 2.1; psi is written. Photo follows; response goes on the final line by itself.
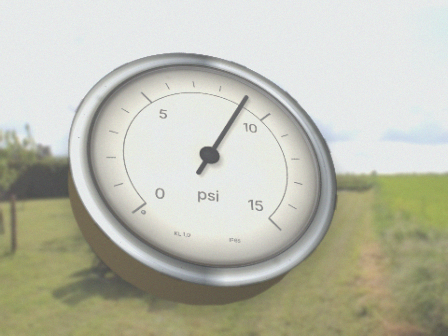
9; psi
